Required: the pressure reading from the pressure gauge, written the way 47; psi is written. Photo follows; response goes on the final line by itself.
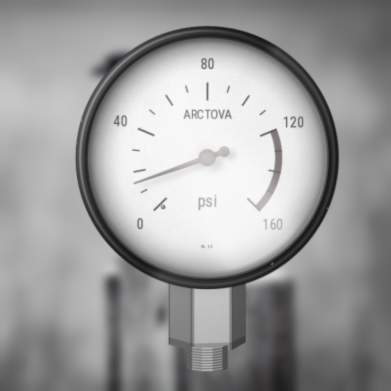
15; psi
